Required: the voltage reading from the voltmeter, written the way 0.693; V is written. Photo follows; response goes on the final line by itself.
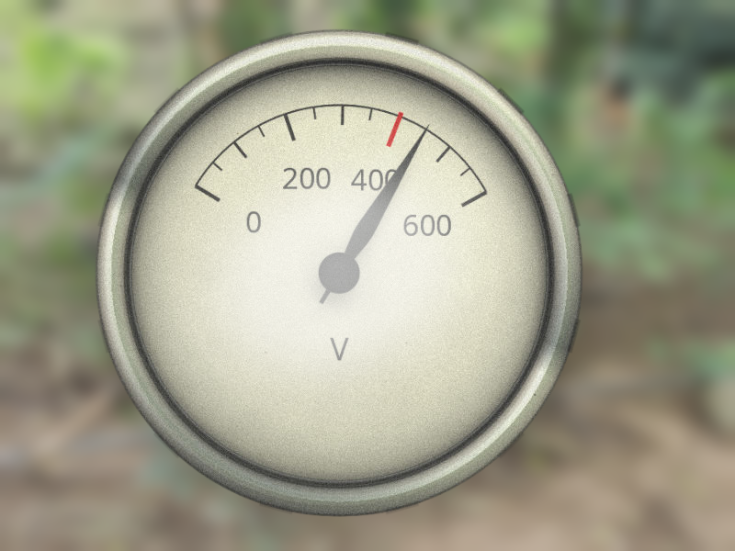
450; V
